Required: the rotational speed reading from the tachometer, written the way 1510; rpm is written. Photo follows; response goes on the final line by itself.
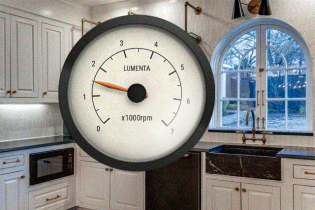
1500; rpm
